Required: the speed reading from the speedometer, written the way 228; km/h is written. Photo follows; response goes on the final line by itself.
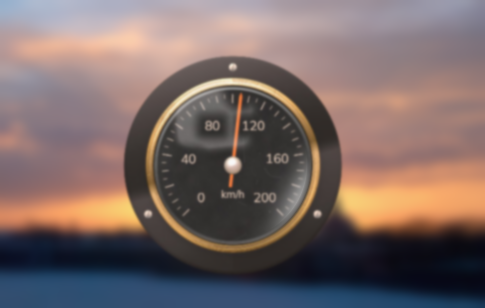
105; km/h
